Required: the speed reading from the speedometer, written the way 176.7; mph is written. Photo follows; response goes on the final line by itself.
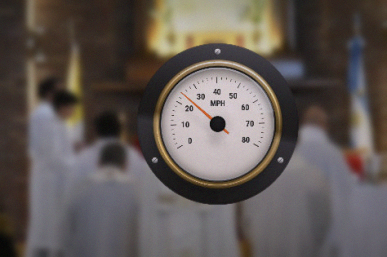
24; mph
